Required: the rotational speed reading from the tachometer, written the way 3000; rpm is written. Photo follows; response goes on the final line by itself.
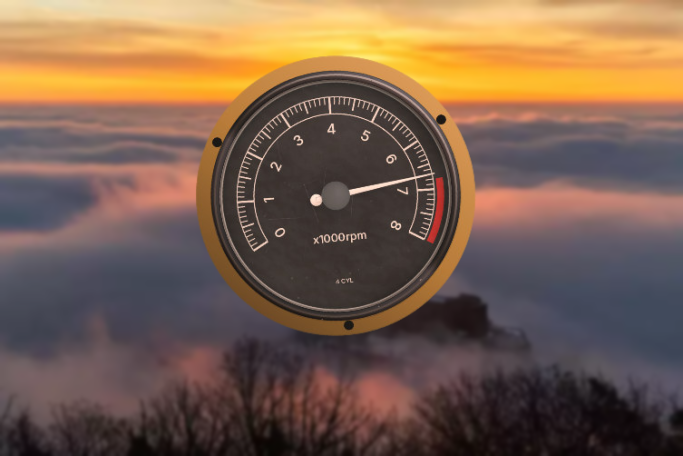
6700; rpm
